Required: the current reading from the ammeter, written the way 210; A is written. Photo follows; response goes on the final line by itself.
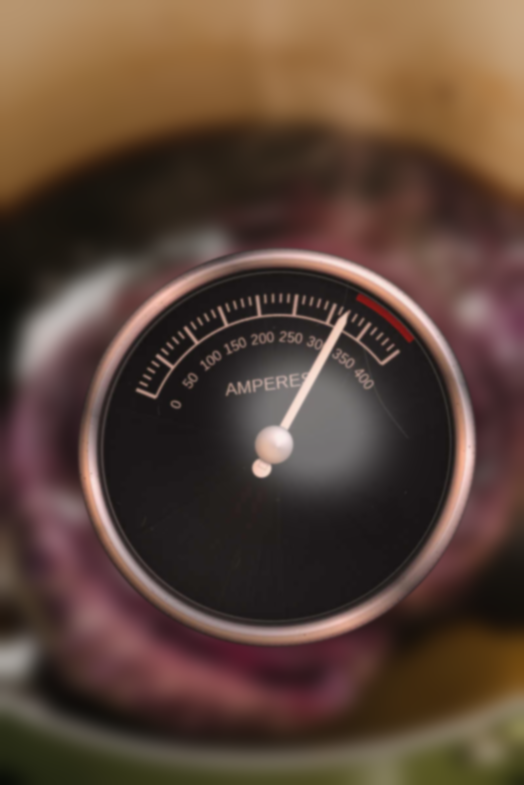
320; A
